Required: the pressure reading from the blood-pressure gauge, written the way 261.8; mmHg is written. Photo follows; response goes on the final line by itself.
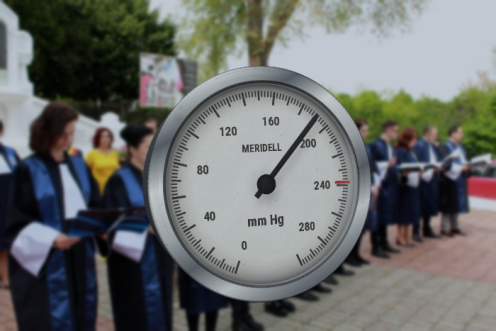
190; mmHg
